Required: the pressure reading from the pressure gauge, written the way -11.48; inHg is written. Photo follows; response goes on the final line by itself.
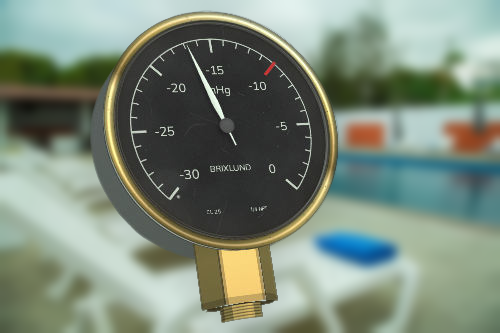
-17; inHg
